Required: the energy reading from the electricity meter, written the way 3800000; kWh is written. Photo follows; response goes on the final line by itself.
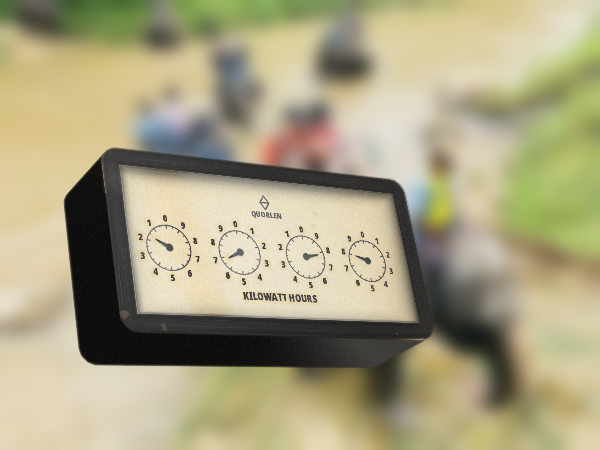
1678; kWh
